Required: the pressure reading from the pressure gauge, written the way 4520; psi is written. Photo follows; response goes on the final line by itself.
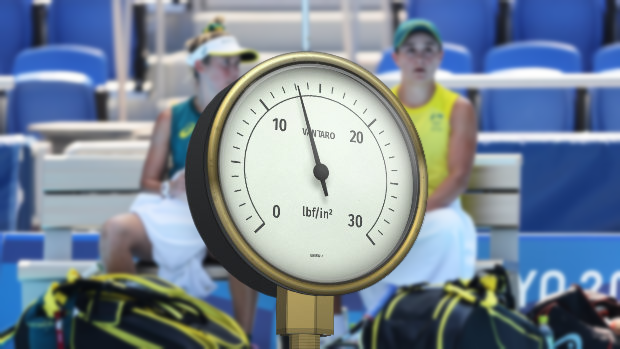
13; psi
